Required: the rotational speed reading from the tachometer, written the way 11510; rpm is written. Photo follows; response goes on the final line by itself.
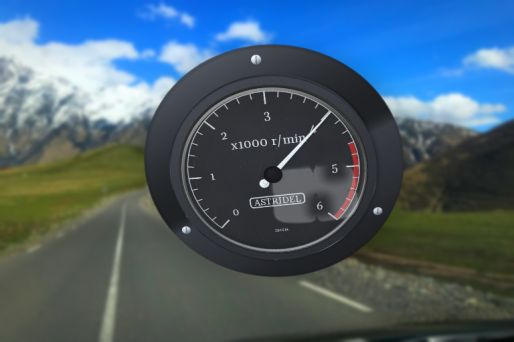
4000; rpm
